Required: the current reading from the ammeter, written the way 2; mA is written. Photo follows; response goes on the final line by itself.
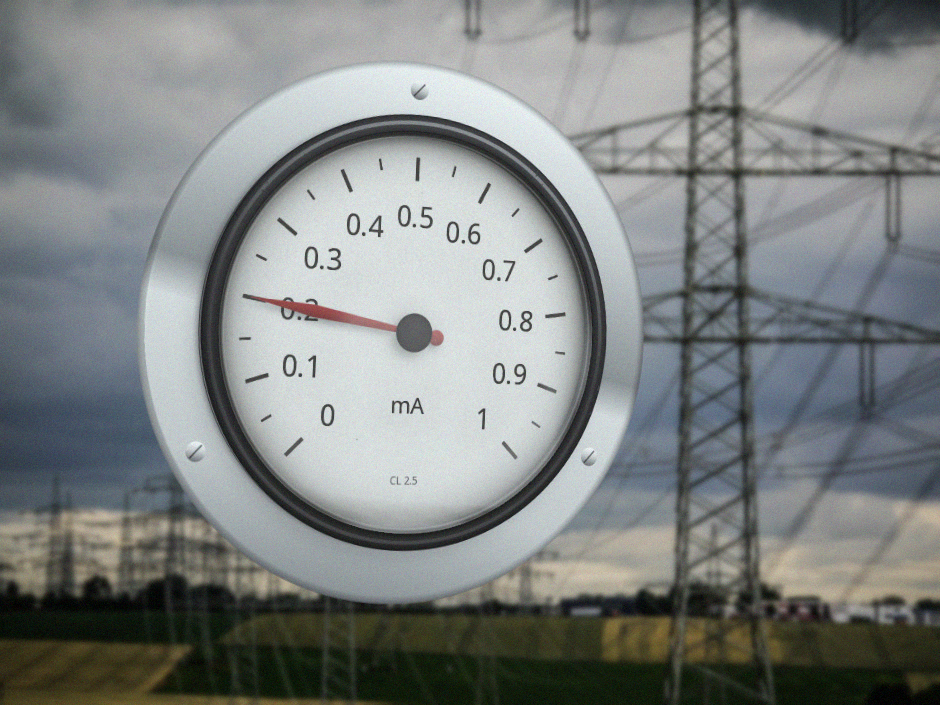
0.2; mA
